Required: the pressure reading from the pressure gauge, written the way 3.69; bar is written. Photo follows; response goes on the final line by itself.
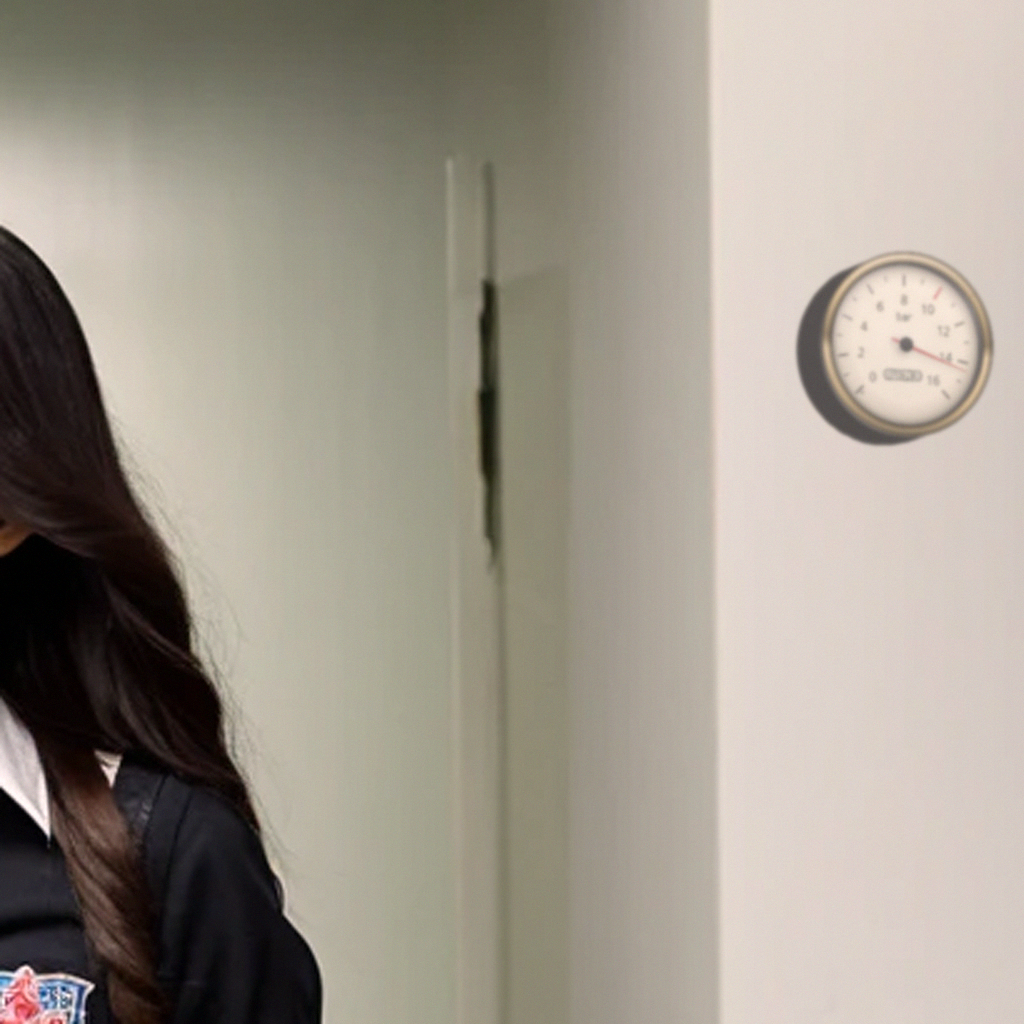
14.5; bar
